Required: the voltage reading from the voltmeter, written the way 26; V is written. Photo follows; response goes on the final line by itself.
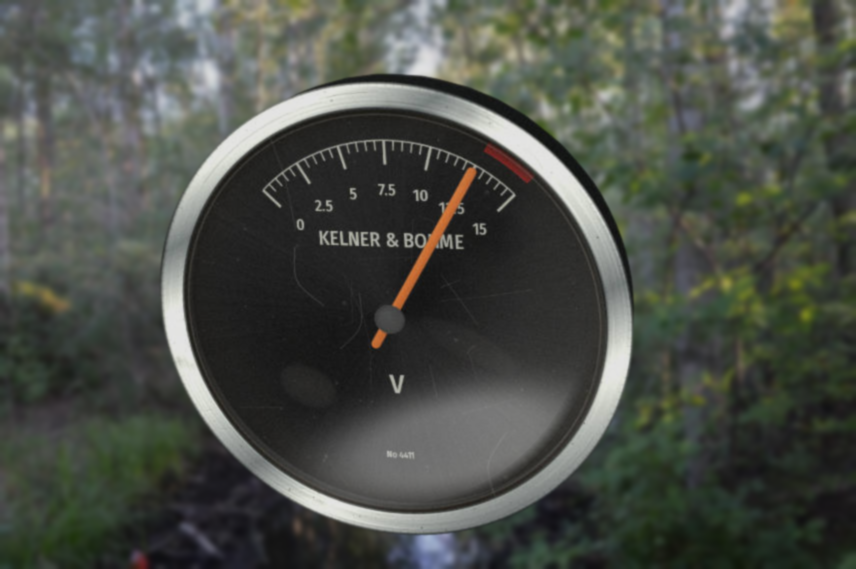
12.5; V
